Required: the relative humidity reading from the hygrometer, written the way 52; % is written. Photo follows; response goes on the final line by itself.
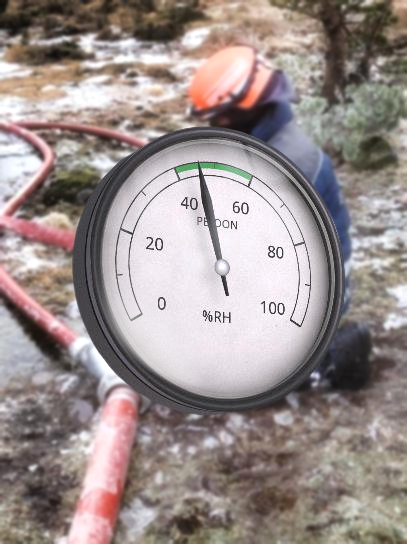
45; %
